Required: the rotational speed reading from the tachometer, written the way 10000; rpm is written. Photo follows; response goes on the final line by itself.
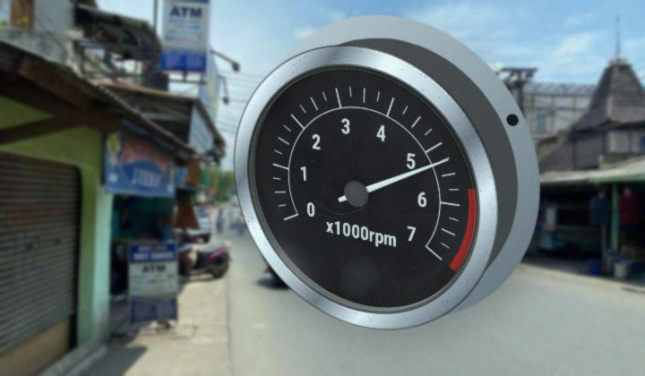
5250; rpm
